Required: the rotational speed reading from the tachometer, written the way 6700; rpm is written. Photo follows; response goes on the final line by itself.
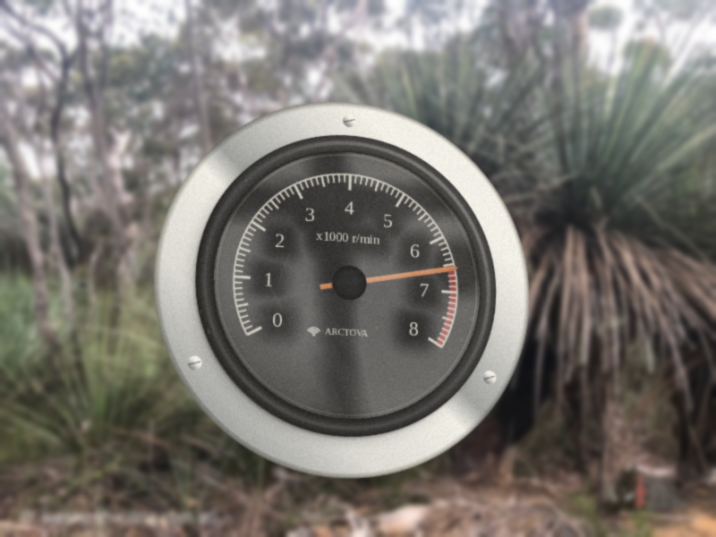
6600; rpm
